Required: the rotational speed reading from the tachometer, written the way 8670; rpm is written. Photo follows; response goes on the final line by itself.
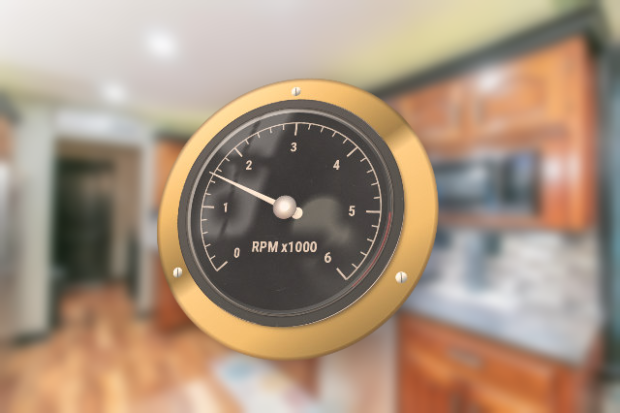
1500; rpm
